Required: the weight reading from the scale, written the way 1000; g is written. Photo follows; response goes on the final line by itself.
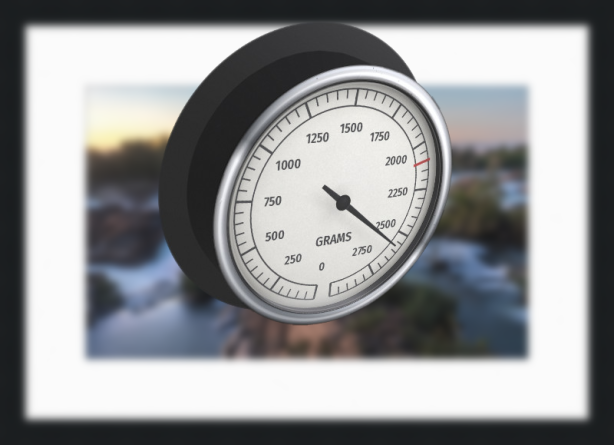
2575; g
